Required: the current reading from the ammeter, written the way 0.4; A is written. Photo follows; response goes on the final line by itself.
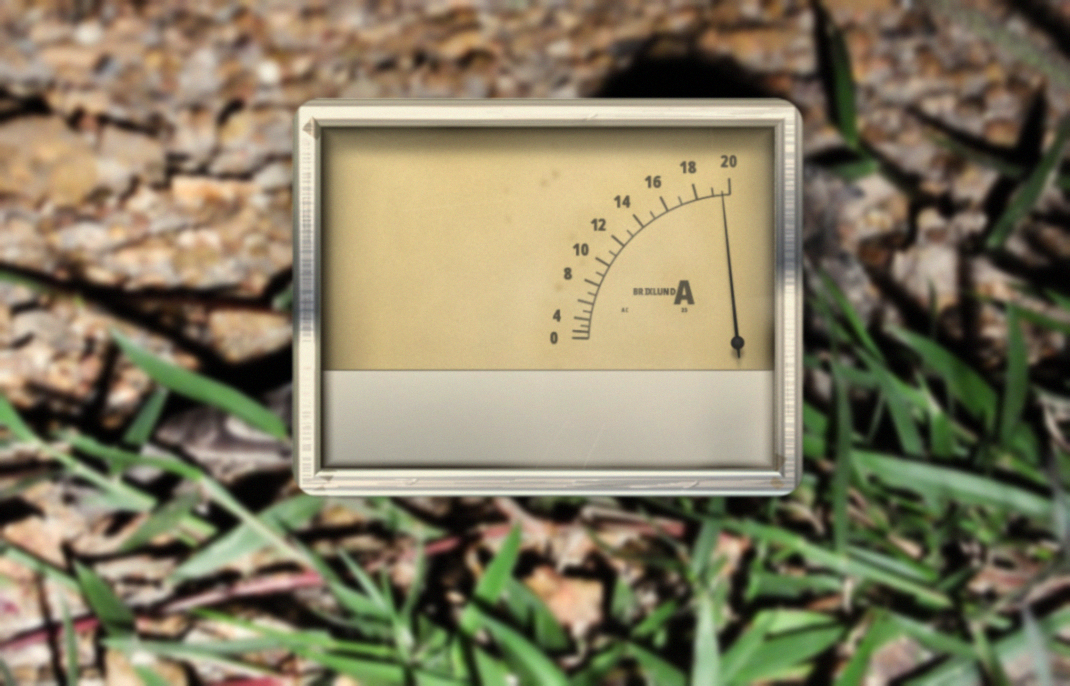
19.5; A
